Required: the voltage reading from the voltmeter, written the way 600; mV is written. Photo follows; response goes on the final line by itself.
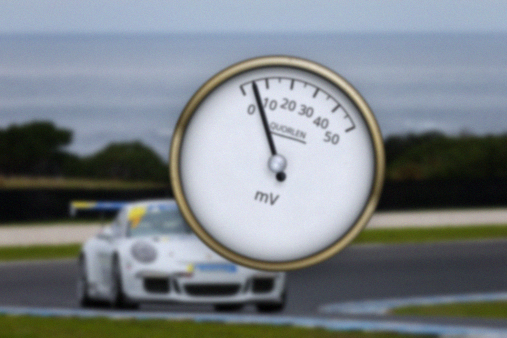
5; mV
